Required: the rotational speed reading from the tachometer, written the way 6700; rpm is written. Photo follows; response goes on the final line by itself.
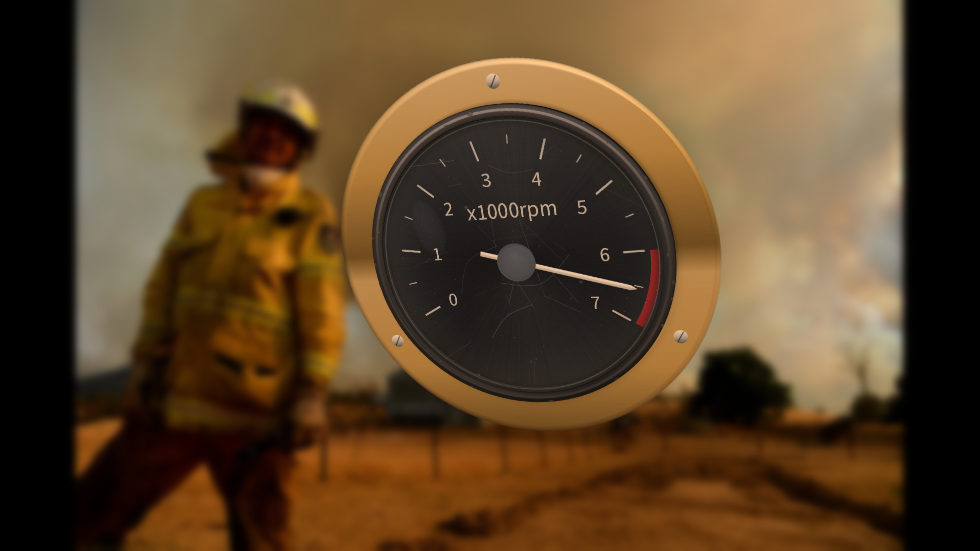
6500; rpm
